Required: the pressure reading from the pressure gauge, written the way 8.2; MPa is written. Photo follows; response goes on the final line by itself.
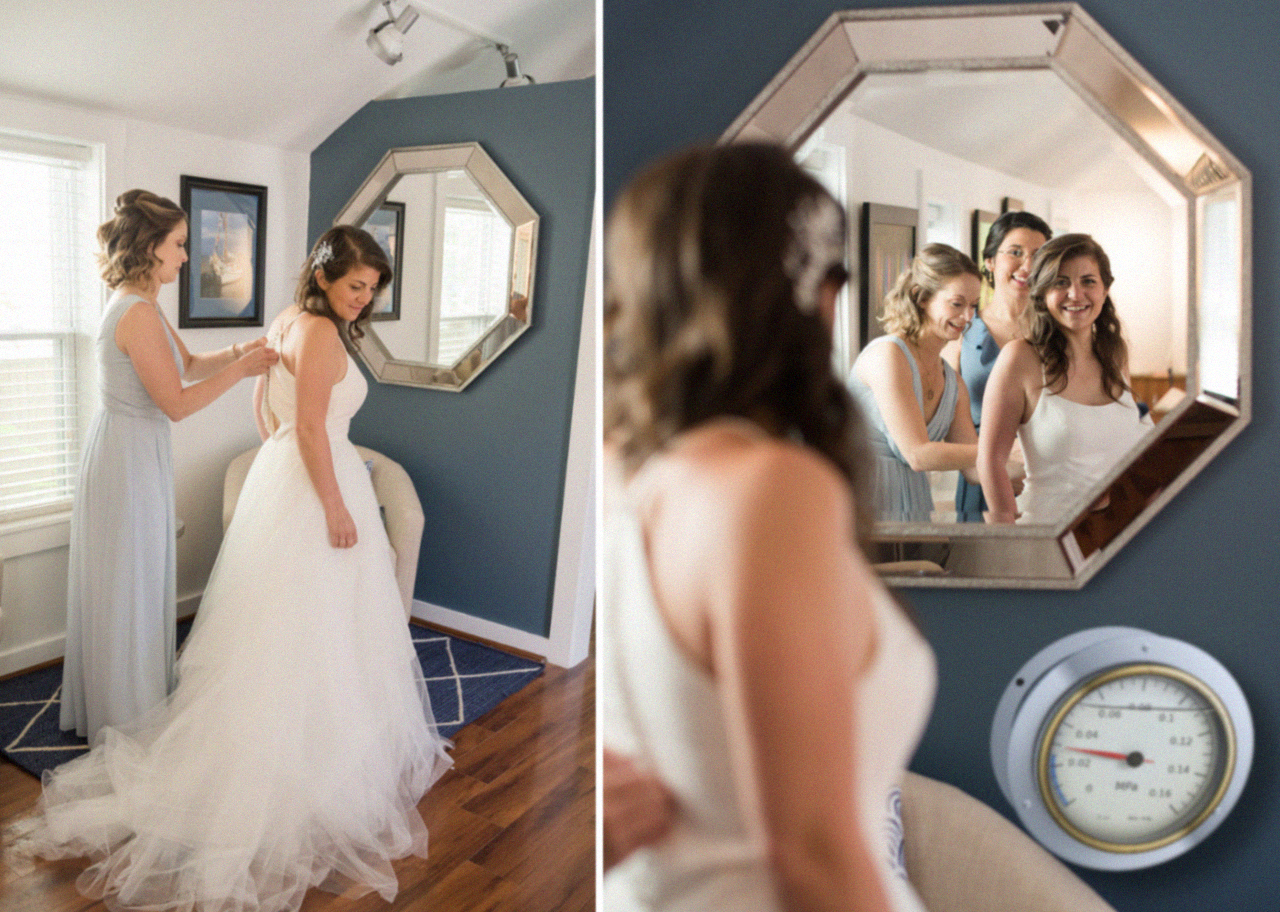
0.03; MPa
